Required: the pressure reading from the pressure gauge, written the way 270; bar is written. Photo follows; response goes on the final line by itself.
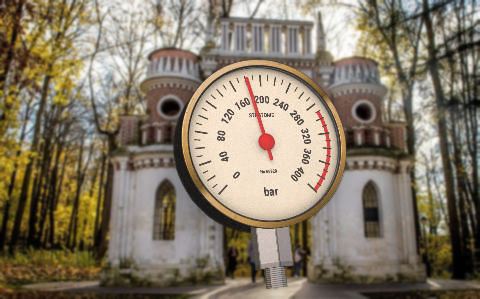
180; bar
